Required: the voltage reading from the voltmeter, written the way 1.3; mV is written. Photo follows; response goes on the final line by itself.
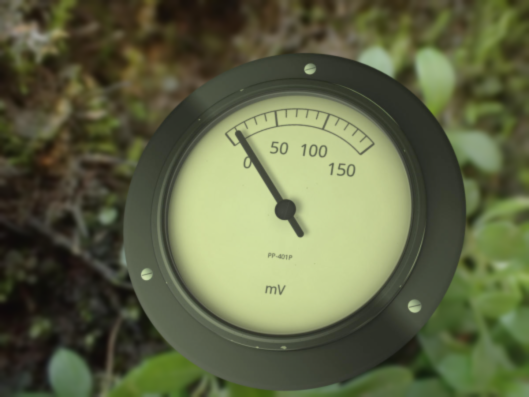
10; mV
